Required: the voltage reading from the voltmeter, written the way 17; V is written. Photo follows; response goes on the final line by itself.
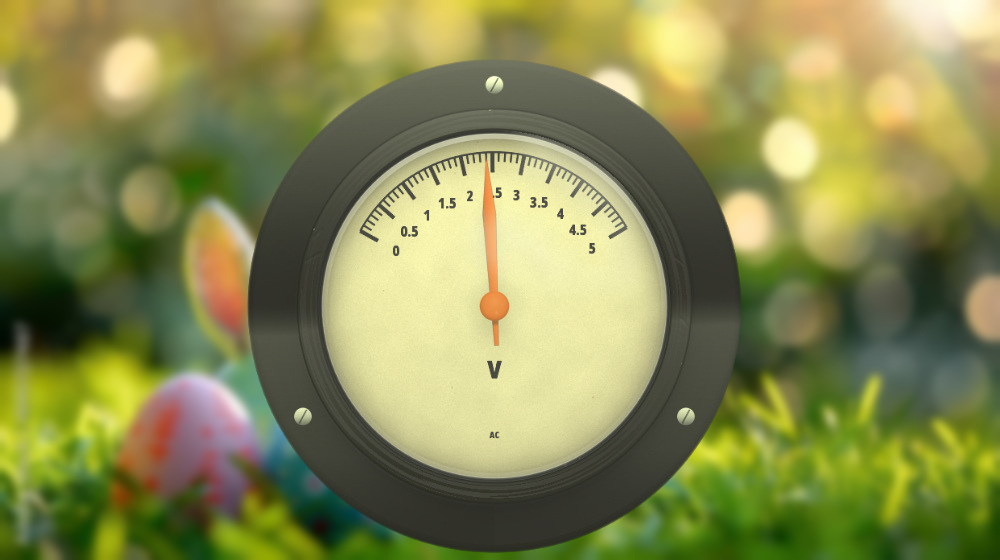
2.4; V
